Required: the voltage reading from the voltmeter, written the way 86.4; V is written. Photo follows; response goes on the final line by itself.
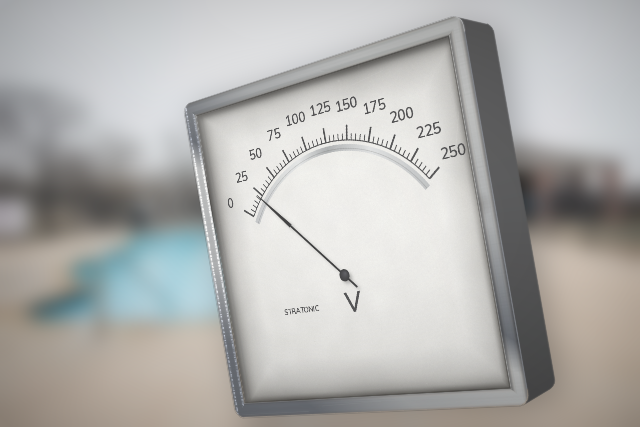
25; V
